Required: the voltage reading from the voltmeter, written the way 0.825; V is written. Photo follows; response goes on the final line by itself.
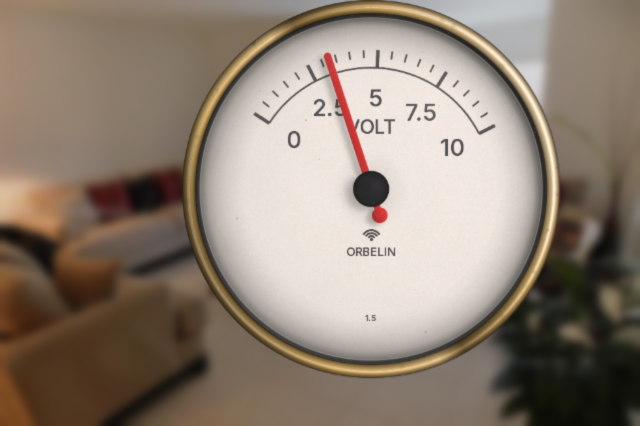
3.25; V
